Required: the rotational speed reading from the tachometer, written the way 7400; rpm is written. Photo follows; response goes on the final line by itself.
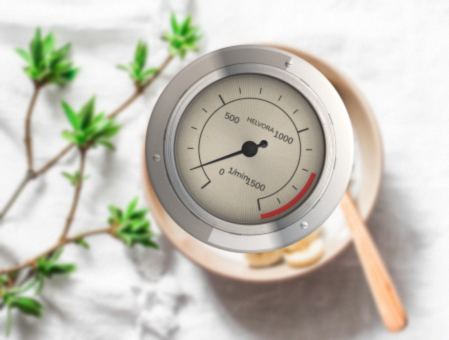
100; rpm
